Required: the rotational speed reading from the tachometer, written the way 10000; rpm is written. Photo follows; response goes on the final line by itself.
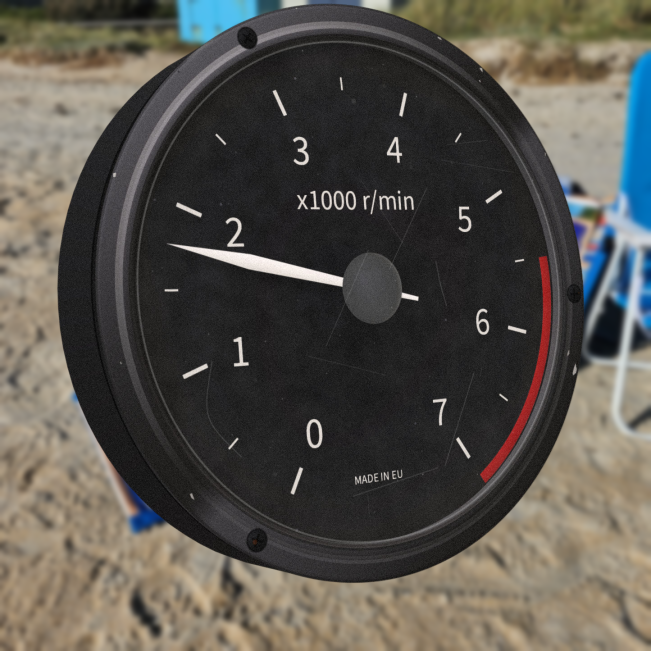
1750; rpm
